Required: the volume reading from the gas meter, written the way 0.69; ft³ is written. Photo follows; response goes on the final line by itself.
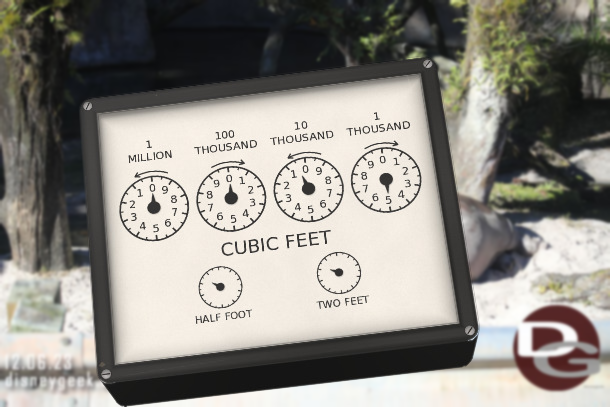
500; ft³
